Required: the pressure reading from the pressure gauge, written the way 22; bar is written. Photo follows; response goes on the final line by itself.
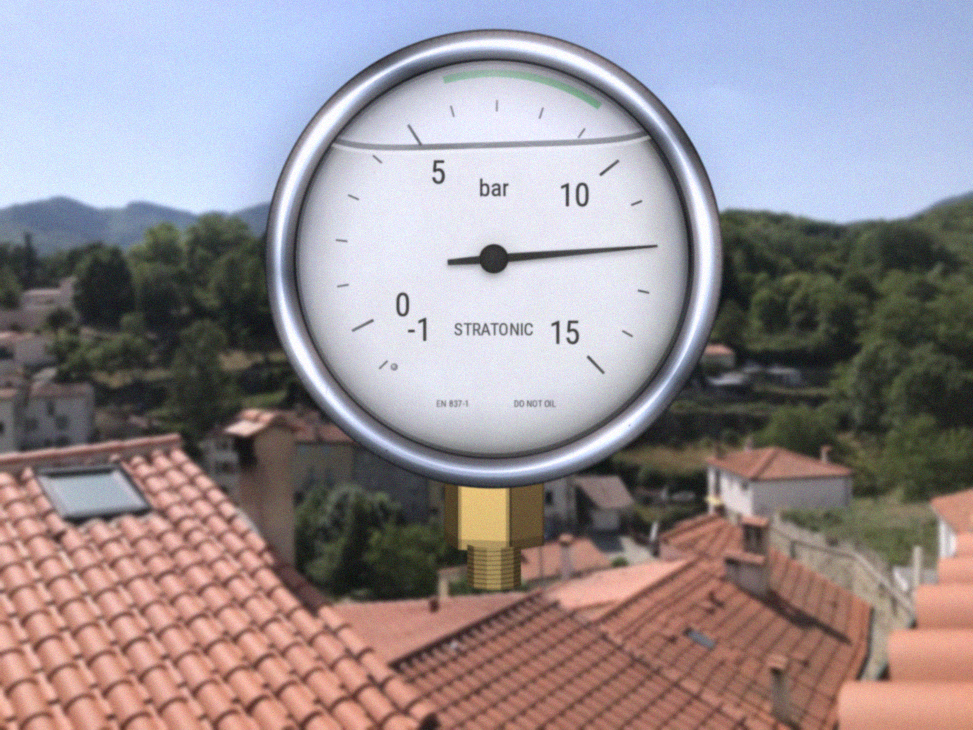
12; bar
